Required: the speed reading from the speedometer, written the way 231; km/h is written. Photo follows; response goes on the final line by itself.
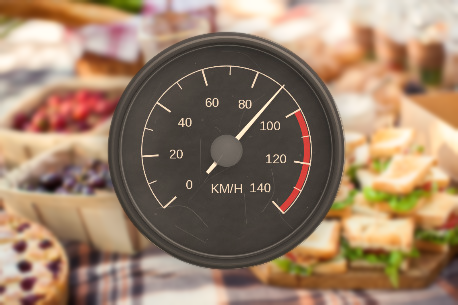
90; km/h
